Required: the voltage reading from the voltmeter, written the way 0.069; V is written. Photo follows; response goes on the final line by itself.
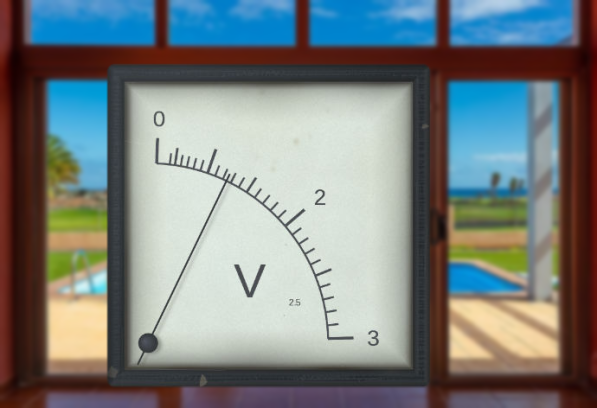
1.25; V
